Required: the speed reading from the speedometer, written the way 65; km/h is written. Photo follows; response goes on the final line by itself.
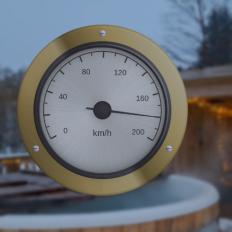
180; km/h
